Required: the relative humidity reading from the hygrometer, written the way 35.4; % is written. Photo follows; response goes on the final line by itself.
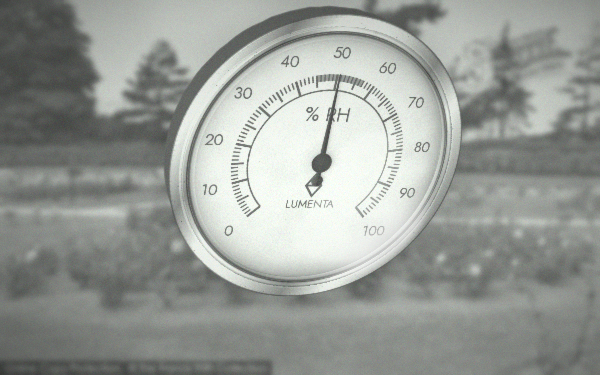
50; %
